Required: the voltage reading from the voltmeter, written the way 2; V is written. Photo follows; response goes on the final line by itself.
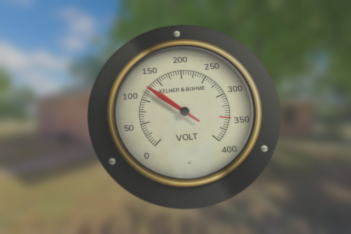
125; V
